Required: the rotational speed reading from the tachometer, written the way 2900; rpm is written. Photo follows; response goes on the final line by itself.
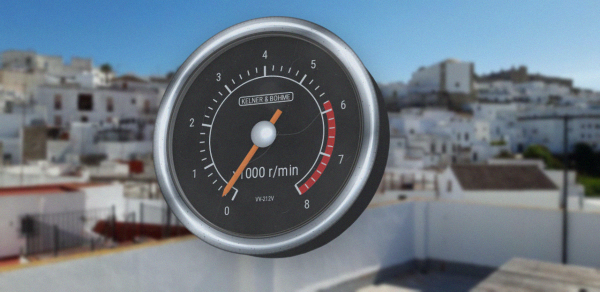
200; rpm
